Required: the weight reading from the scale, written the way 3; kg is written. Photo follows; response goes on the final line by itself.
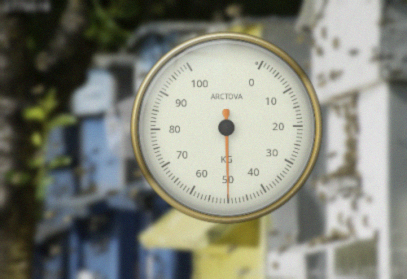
50; kg
